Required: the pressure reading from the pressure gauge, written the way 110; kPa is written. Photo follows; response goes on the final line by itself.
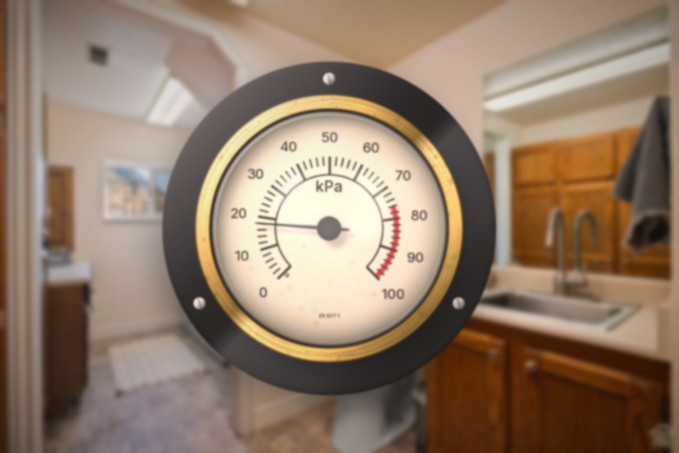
18; kPa
